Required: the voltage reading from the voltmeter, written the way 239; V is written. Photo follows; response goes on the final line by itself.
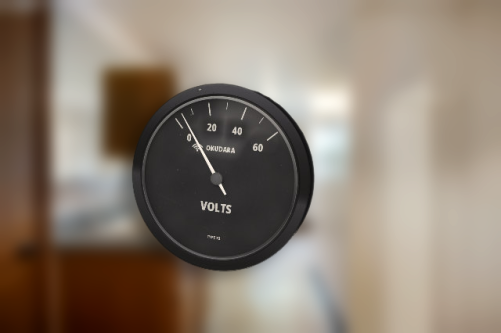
5; V
